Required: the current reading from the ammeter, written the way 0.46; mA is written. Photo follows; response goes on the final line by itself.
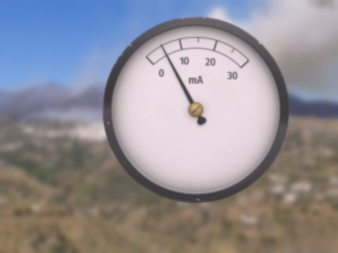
5; mA
